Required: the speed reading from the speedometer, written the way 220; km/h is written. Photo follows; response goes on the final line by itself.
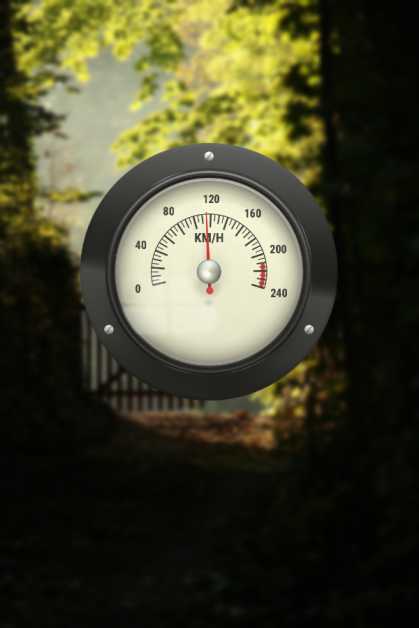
115; km/h
